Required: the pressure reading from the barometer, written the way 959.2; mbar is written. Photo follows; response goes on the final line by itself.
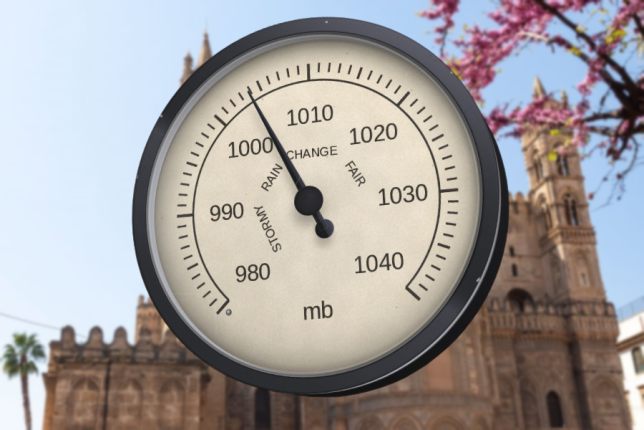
1004; mbar
